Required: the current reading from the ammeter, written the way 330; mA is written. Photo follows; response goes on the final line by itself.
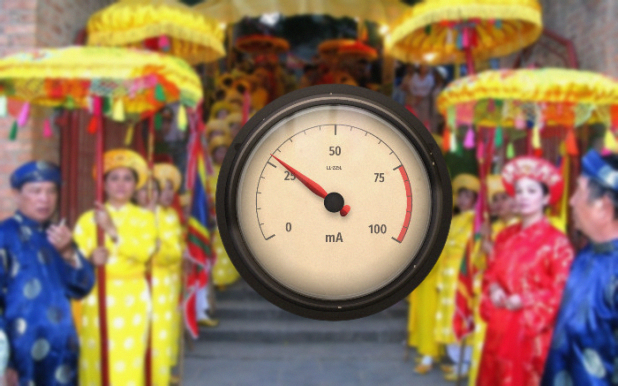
27.5; mA
